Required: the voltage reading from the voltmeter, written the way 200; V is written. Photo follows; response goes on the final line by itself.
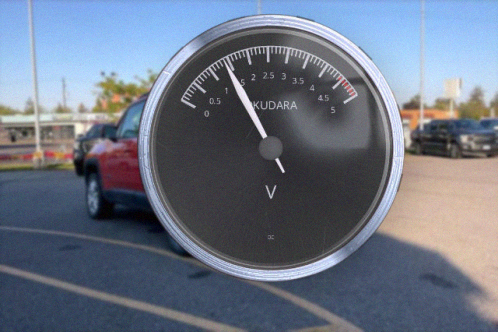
1.4; V
